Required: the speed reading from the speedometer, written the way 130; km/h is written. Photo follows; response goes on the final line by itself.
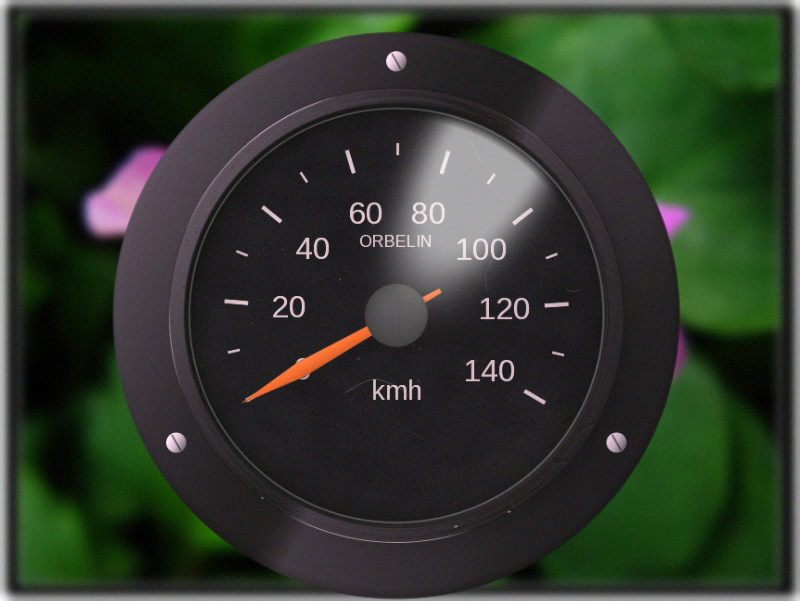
0; km/h
